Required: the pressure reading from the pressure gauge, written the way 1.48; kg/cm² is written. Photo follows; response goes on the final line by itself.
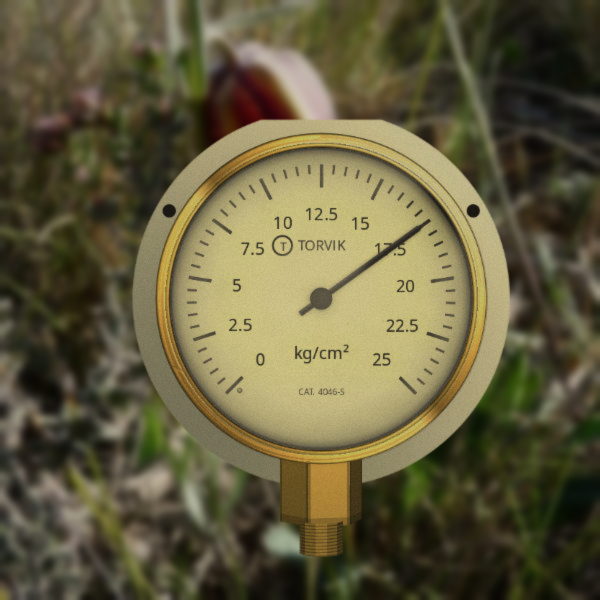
17.5; kg/cm²
